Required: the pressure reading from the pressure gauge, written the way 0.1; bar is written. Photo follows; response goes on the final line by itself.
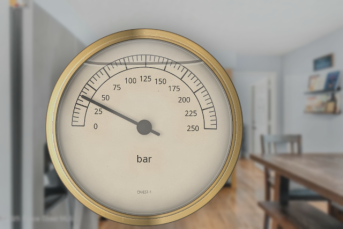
35; bar
